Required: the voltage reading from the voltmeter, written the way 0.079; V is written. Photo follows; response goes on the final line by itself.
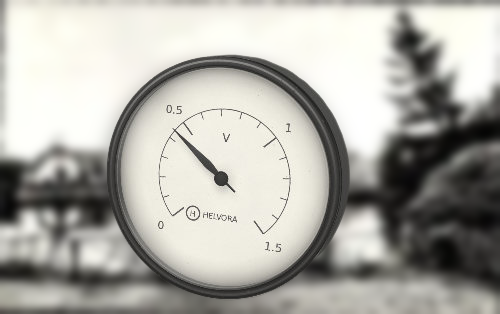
0.45; V
